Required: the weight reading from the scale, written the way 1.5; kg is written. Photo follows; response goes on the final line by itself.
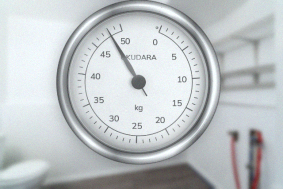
48; kg
